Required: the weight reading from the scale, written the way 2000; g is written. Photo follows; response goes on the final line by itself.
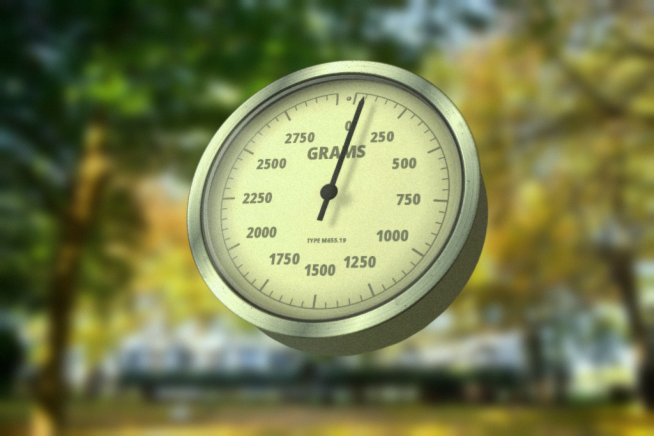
50; g
